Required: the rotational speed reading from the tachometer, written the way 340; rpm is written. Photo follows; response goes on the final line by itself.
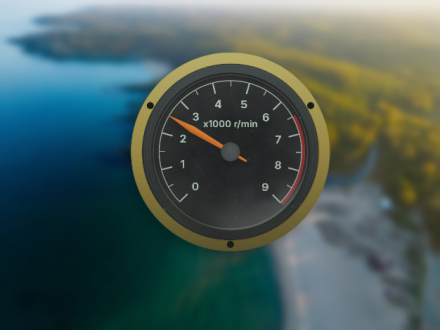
2500; rpm
